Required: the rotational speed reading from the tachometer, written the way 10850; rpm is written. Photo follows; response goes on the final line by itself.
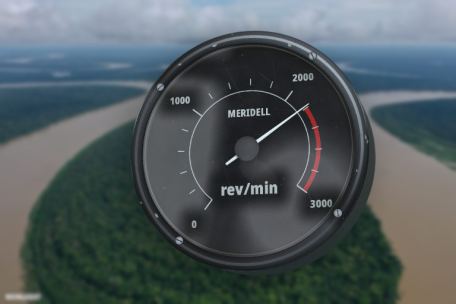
2200; rpm
